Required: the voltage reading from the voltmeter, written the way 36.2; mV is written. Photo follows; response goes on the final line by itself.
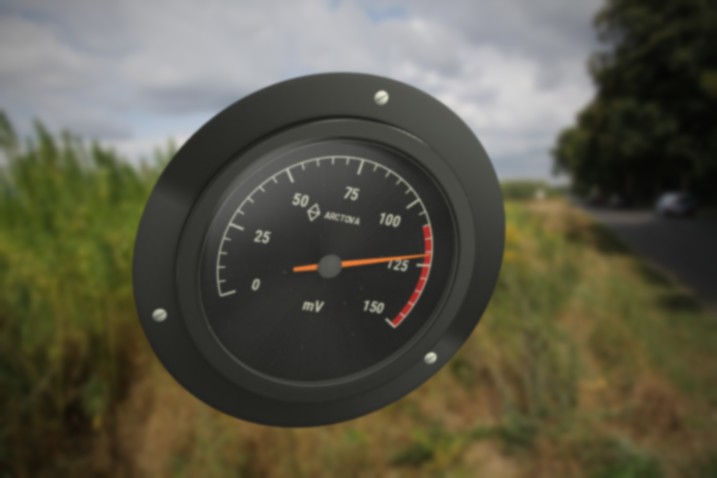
120; mV
